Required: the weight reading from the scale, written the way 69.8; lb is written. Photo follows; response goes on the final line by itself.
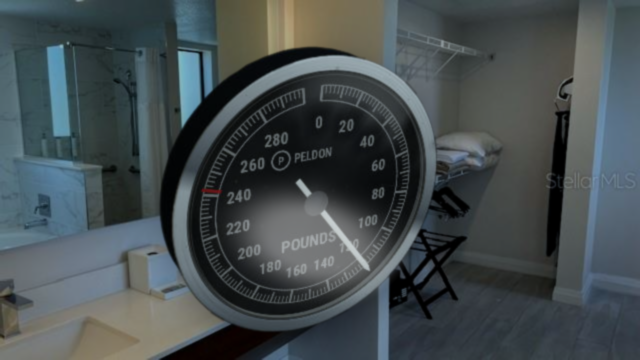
120; lb
